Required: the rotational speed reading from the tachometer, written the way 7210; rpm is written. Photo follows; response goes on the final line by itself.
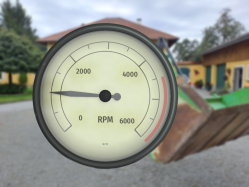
1000; rpm
